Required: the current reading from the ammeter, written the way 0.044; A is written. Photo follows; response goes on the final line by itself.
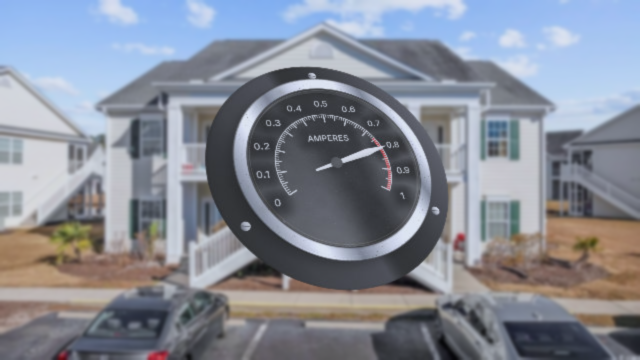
0.8; A
